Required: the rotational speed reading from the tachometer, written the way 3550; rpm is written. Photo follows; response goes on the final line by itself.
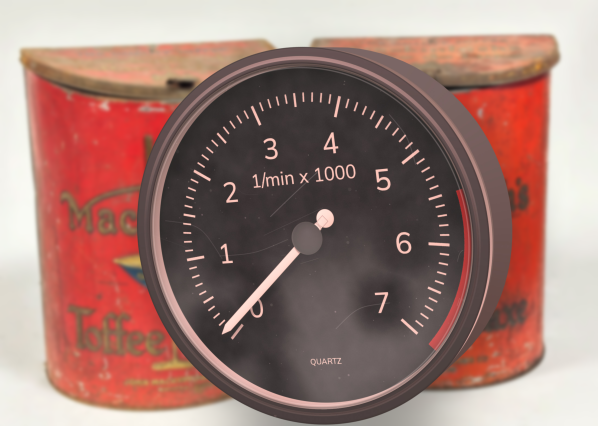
100; rpm
